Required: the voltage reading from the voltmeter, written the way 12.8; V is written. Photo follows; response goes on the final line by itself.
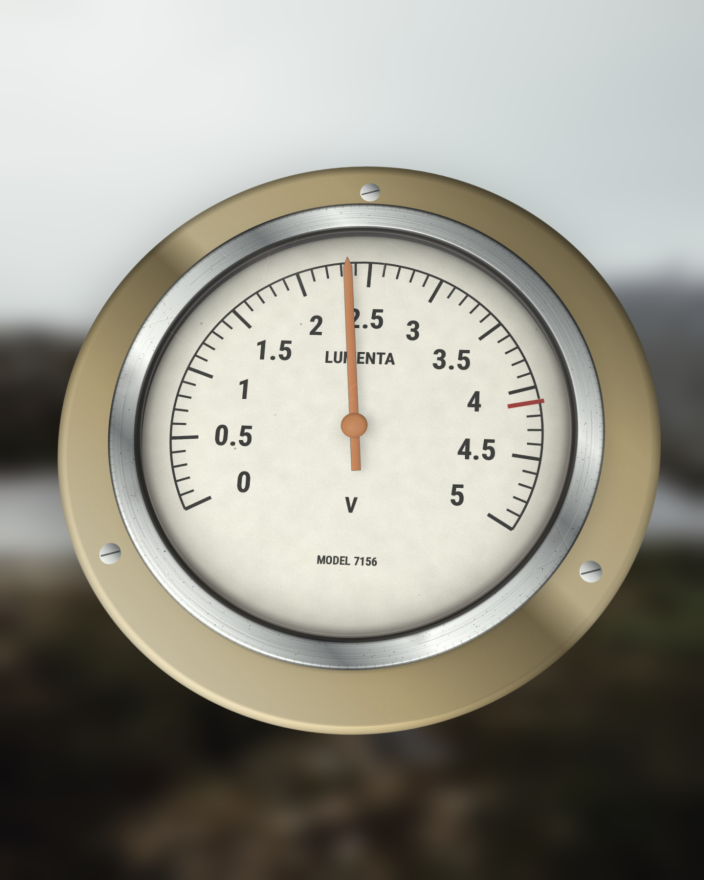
2.35; V
